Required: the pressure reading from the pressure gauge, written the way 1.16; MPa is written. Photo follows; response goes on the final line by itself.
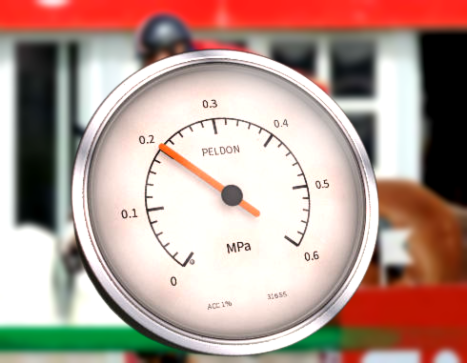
0.2; MPa
